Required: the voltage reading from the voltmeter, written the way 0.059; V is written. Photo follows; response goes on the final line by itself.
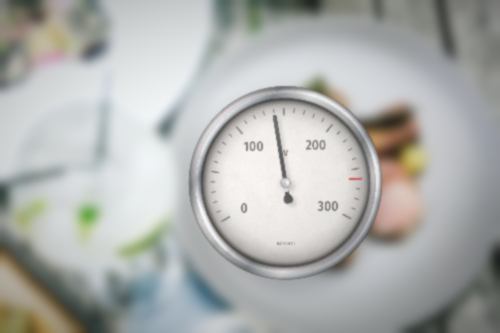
140; V
